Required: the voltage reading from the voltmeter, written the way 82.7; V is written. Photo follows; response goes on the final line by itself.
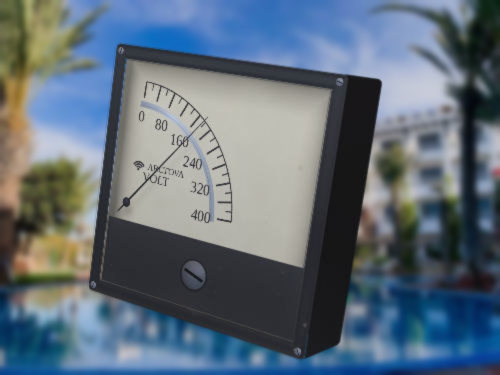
180; V
